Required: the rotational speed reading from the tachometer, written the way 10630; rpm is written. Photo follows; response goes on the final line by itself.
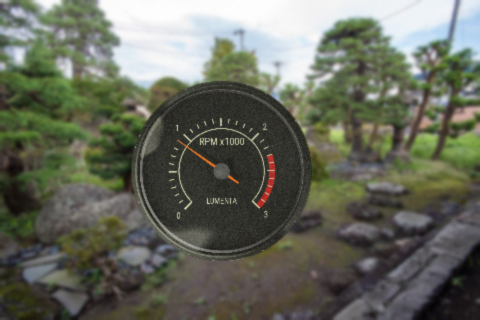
900; rpm
